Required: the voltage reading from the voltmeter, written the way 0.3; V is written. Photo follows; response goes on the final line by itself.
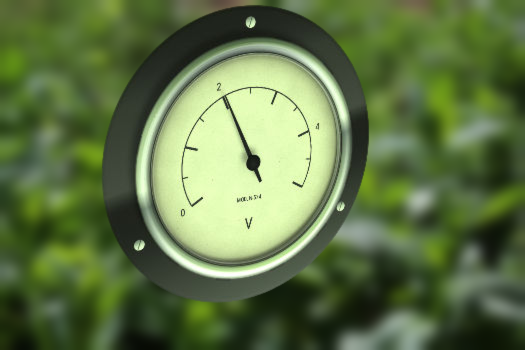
2; V
